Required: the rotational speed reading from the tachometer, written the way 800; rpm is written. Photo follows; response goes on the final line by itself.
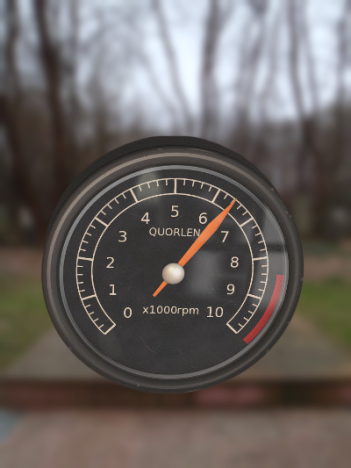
6400; rpm
